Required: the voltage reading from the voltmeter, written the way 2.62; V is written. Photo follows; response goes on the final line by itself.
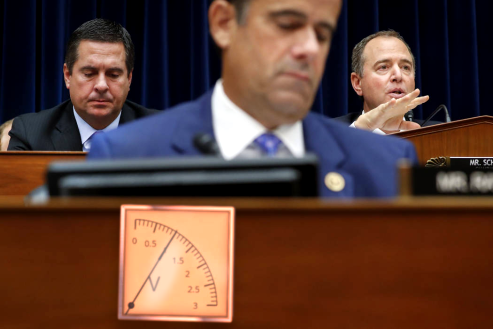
1; V
